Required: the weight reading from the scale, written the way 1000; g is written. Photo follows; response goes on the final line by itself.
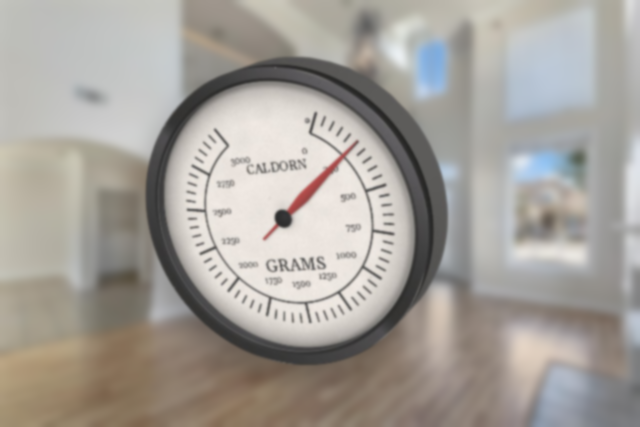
250; g
